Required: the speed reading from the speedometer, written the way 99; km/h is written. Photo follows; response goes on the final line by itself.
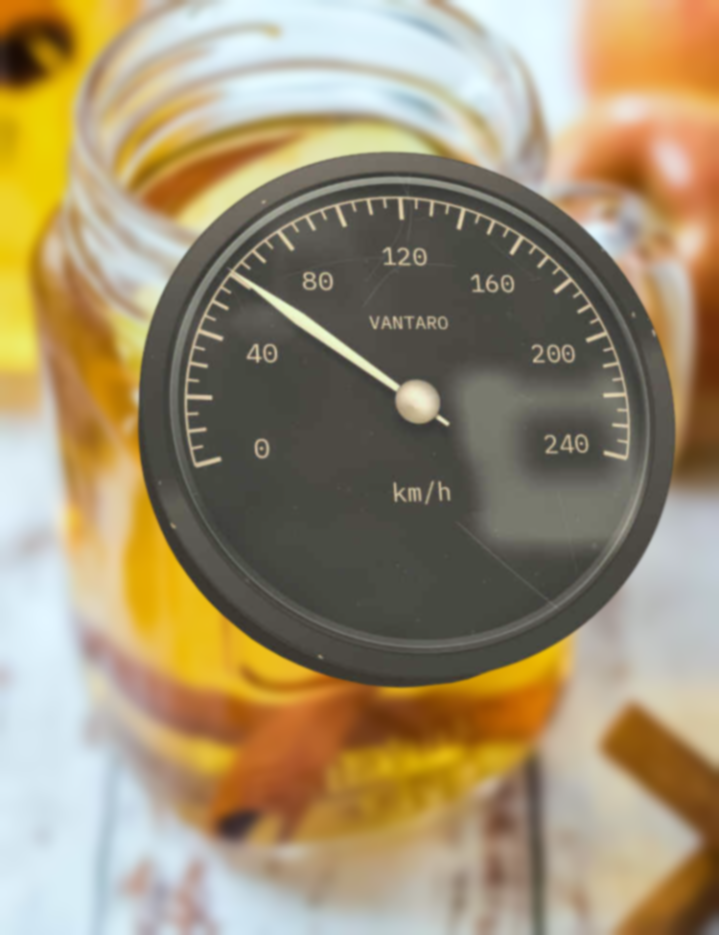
60; km/h
